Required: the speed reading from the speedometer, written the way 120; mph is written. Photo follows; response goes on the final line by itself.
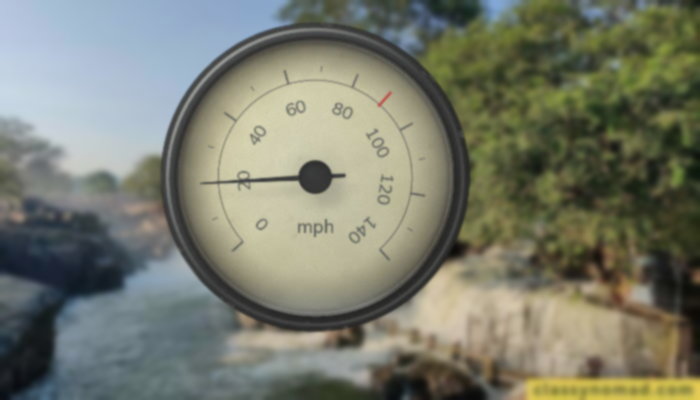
20; mph
